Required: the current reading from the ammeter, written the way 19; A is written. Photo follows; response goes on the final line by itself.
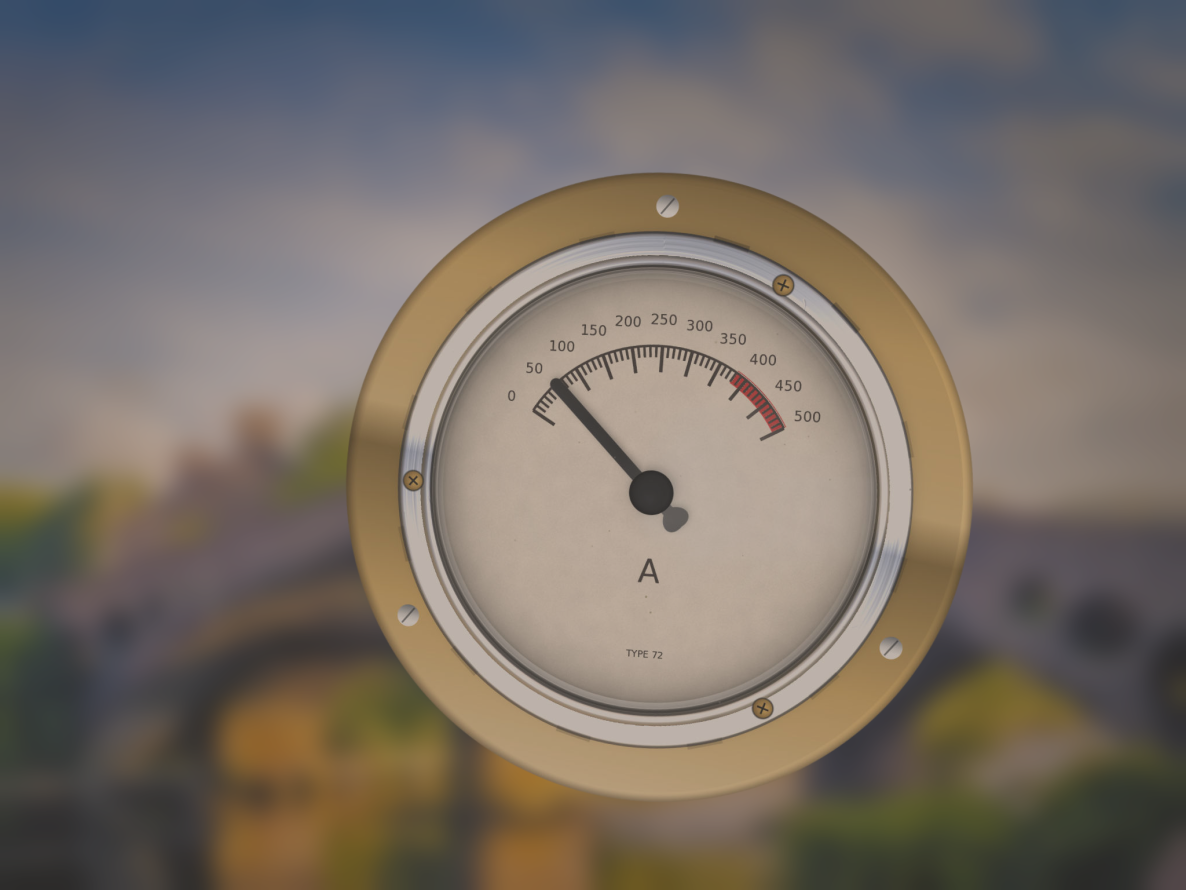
60; A
